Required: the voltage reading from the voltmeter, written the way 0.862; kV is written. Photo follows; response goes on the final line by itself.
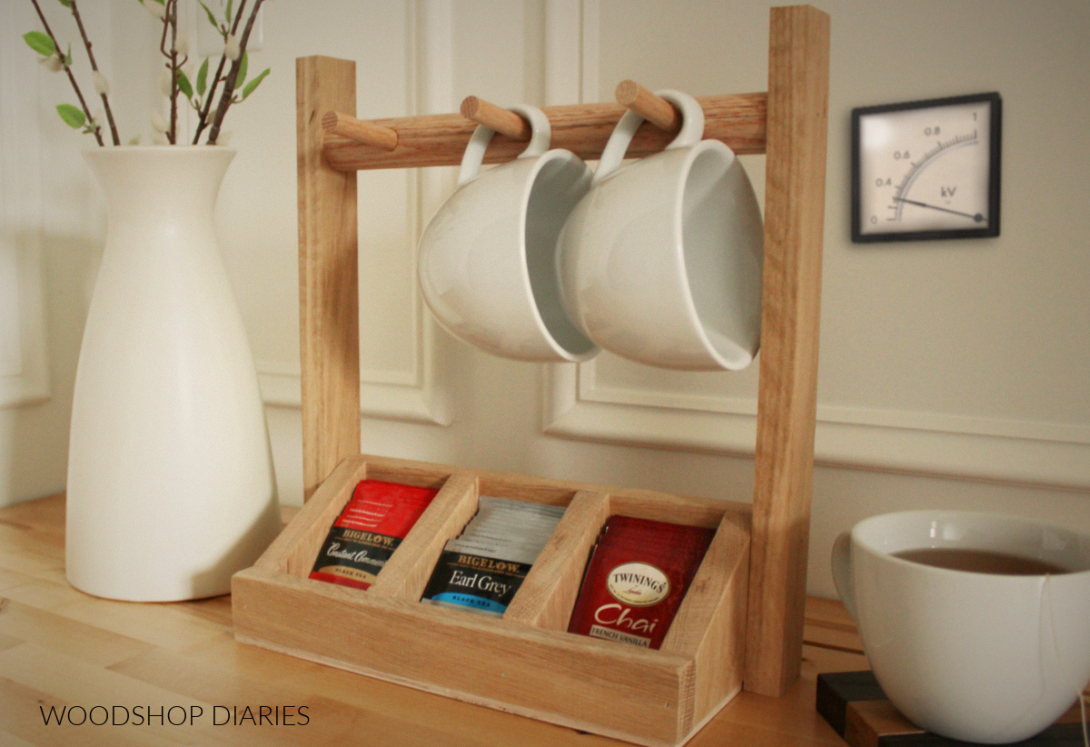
0.3; kV
